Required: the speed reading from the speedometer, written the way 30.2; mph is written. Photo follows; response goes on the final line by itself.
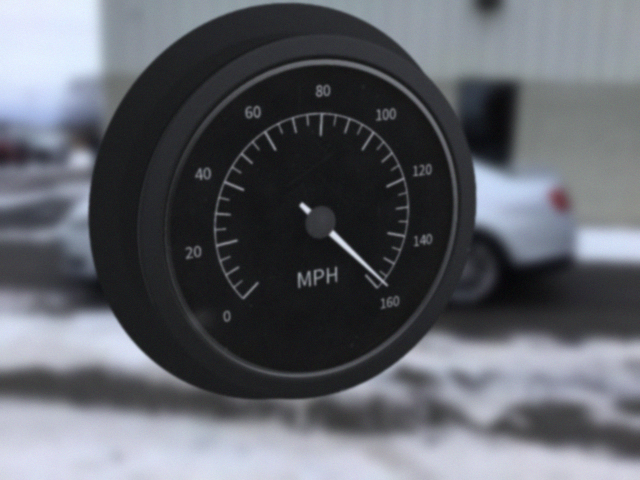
157.5; mph
